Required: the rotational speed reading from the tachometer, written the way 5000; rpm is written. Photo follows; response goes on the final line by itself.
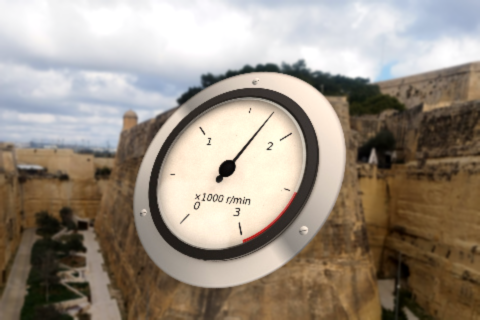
1750; rpm
